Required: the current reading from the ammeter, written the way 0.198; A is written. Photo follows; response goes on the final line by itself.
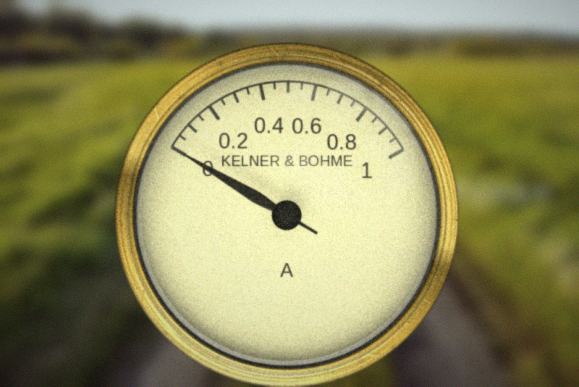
0; A
